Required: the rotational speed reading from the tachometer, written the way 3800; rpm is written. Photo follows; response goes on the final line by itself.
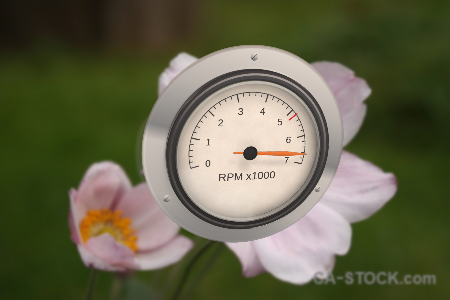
6600; rpm
